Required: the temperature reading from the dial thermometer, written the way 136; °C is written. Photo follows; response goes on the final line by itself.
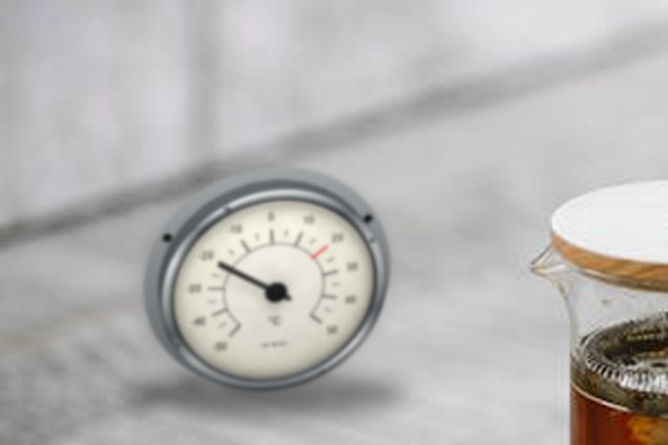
-20; °C
